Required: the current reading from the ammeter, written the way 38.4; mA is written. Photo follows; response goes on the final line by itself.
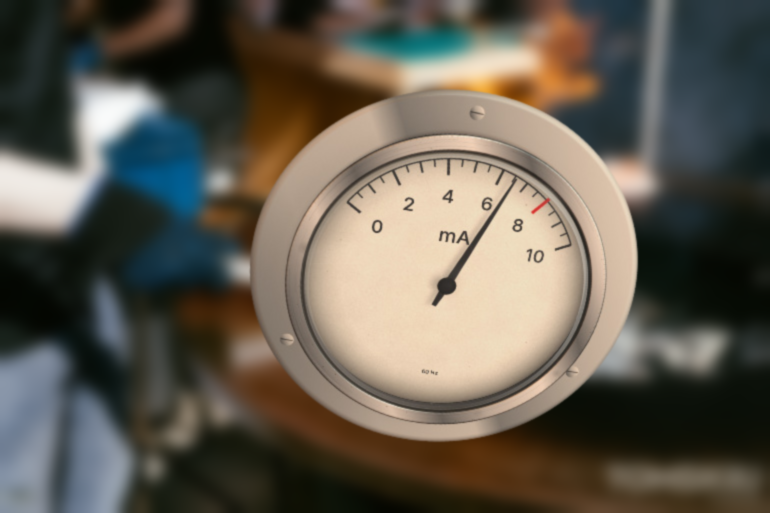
6.5; mA
